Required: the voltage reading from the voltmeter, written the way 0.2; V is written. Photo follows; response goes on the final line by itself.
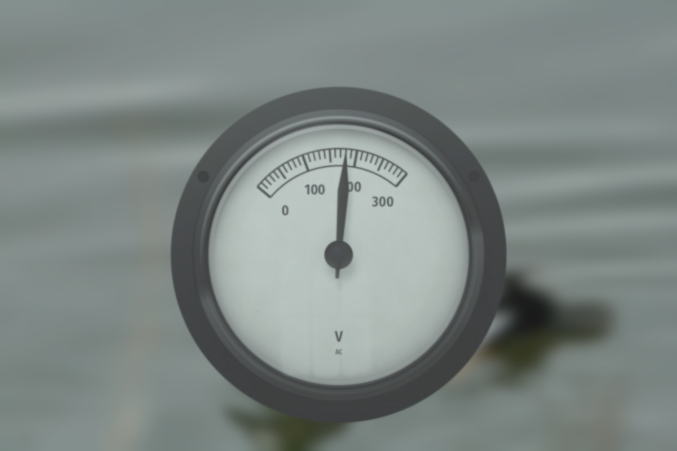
180; V
